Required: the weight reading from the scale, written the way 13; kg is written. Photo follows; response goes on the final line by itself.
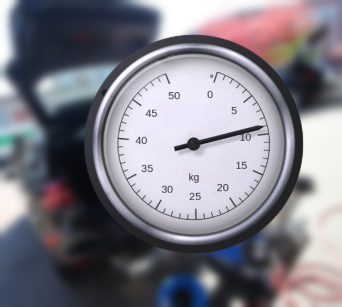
9; kg
